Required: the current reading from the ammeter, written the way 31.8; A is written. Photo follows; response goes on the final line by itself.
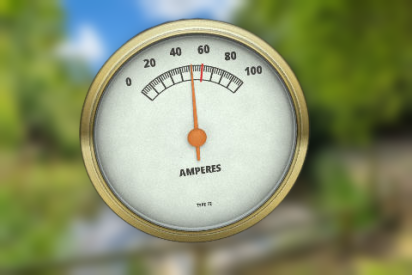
50; A
